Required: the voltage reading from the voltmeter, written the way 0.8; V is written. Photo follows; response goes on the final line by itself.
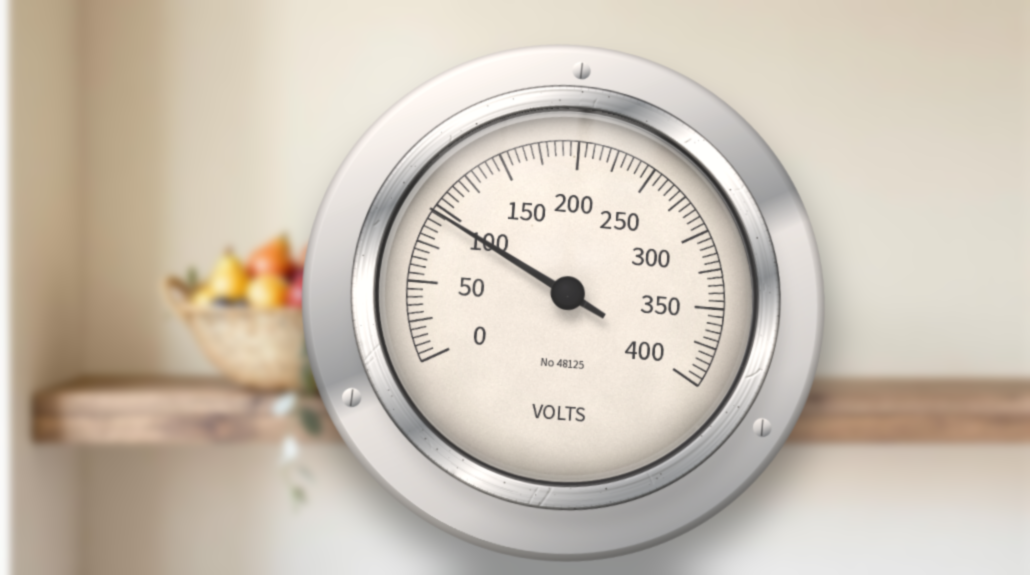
95; V
